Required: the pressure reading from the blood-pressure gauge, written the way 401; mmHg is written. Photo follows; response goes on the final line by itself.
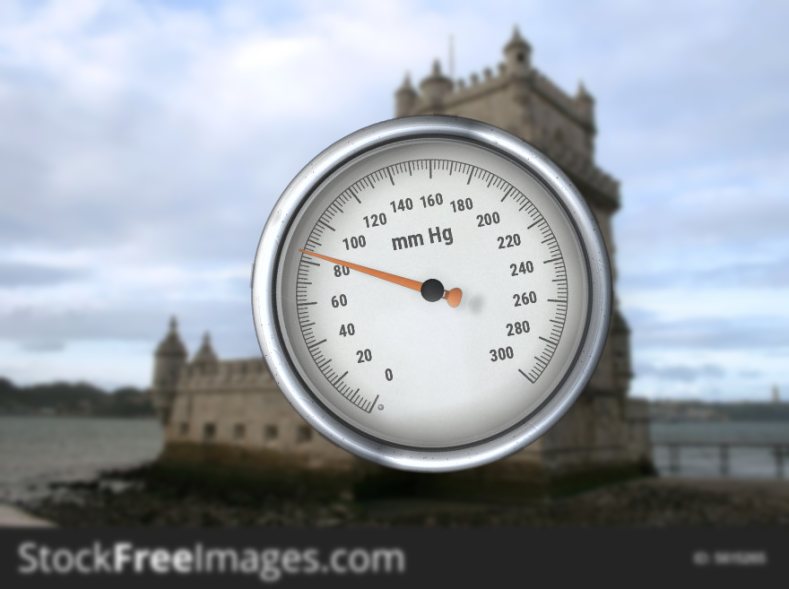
84; mmHg
